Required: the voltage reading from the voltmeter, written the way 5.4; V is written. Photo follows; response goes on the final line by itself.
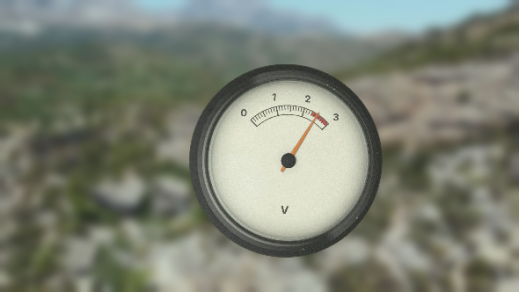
2.5; V
